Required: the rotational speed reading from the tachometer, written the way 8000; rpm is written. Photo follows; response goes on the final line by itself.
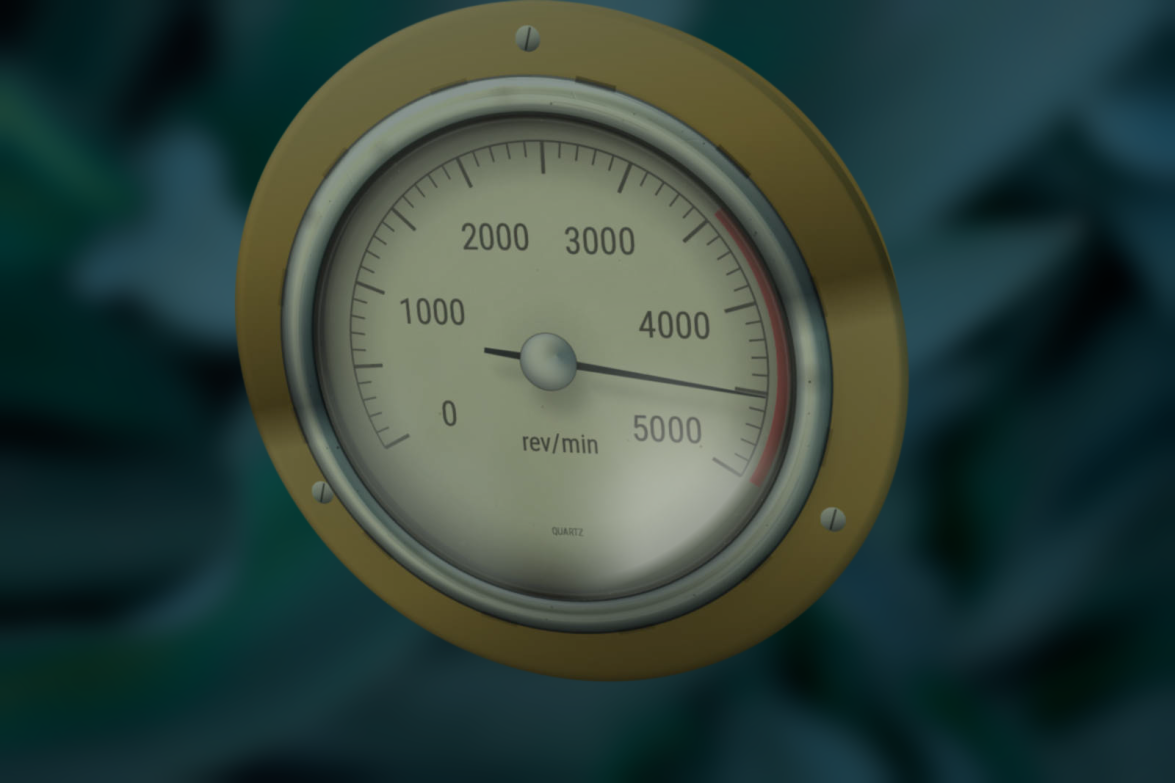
4500; rpm
